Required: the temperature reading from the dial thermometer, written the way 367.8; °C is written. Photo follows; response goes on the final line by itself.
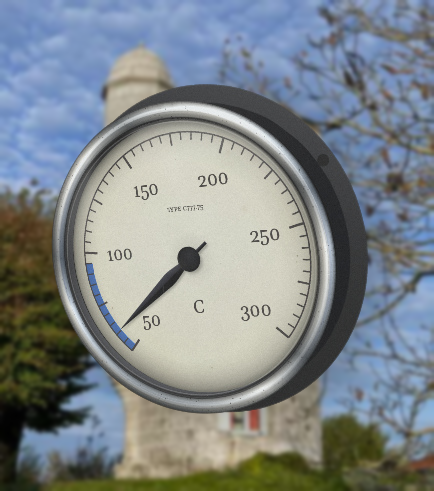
60; °C
